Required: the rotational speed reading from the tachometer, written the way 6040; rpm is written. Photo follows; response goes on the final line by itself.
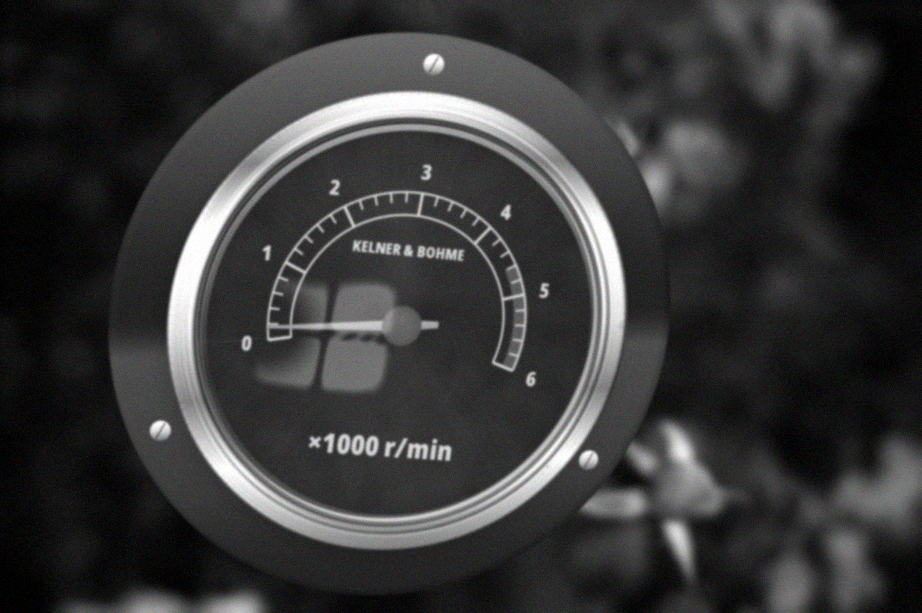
200; rpm
